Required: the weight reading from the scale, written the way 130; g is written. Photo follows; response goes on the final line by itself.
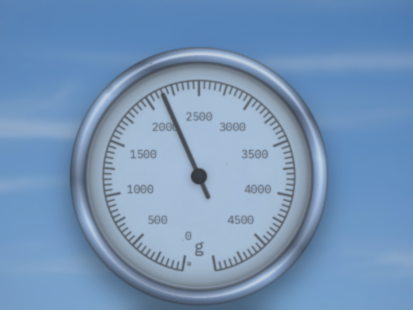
2150; g
